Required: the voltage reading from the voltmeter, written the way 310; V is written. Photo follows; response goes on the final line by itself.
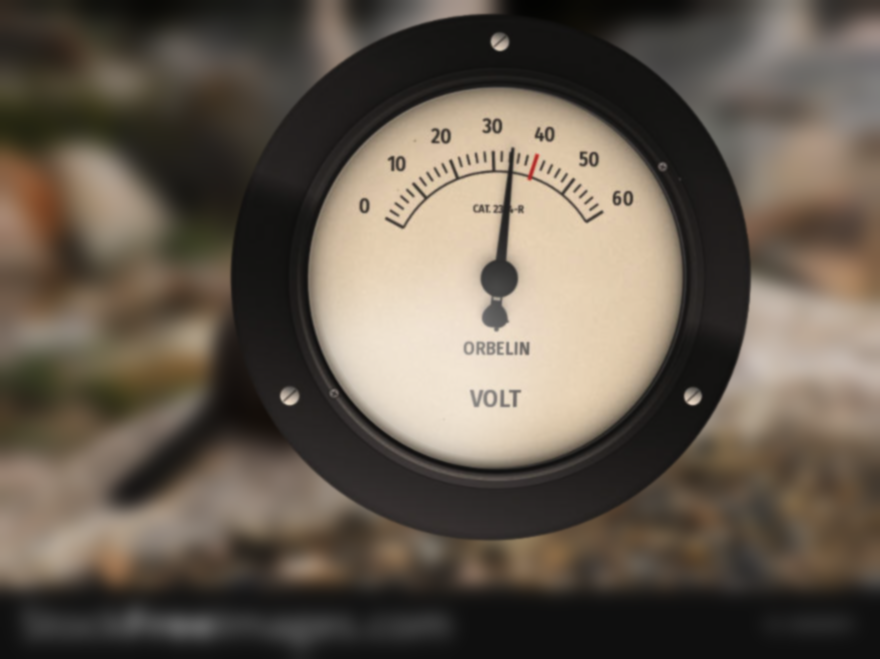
34; V
